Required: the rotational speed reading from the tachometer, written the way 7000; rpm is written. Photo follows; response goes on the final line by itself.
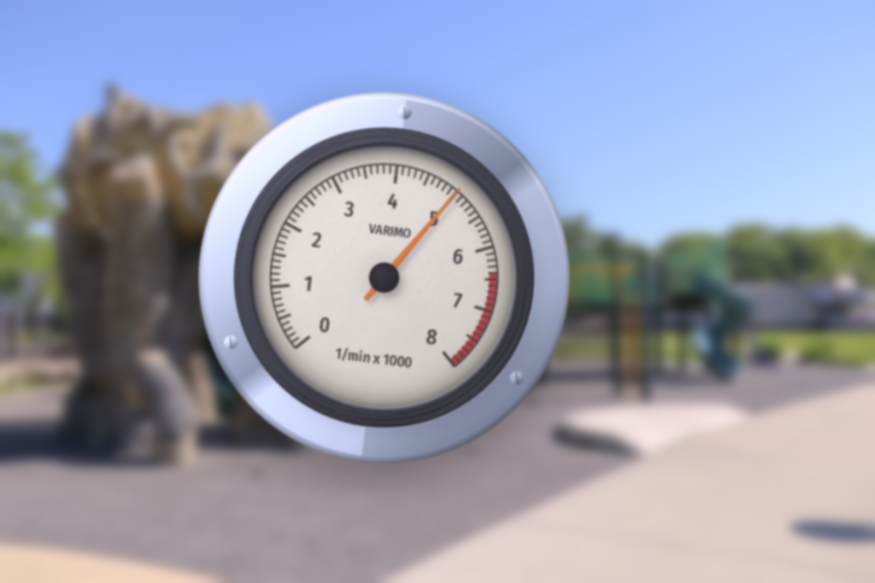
5000; rpm
